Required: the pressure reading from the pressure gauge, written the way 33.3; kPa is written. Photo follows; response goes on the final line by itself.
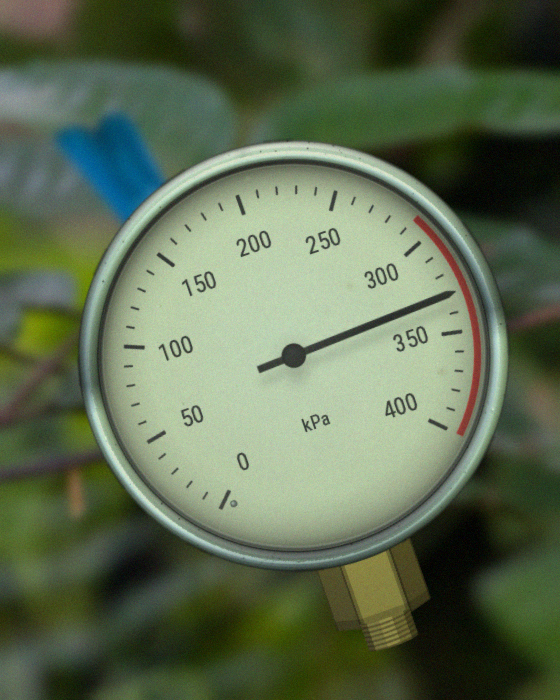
330; kPa
